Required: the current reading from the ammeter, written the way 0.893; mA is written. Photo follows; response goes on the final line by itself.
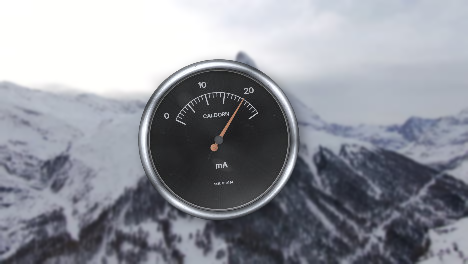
20; mA
